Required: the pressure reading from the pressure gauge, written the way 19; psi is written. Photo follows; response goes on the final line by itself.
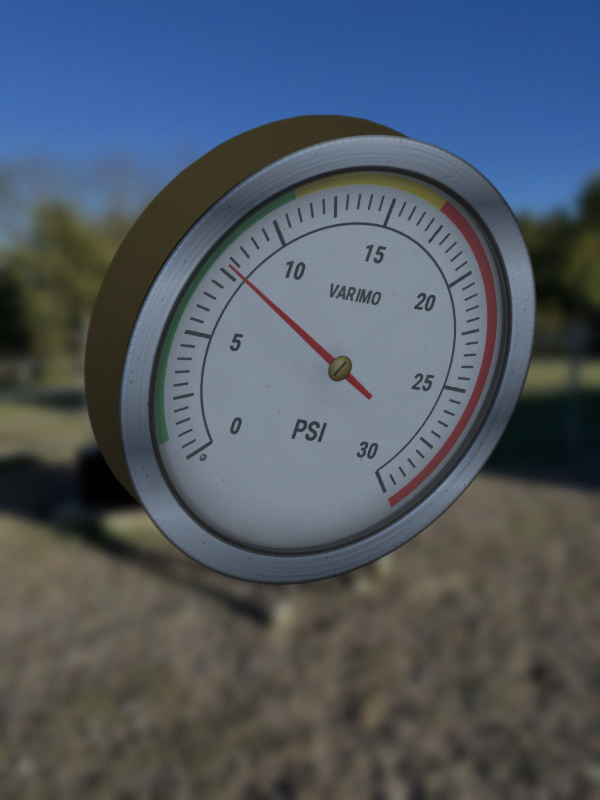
7.75; psi
